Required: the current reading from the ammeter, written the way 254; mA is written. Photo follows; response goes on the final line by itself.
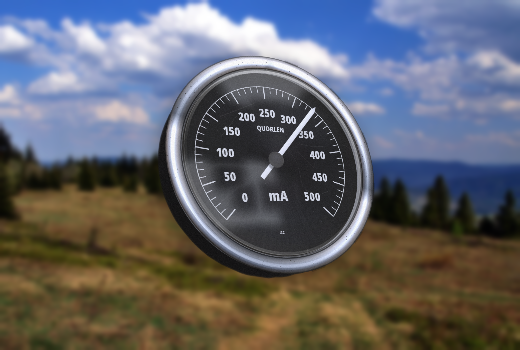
330; mA
